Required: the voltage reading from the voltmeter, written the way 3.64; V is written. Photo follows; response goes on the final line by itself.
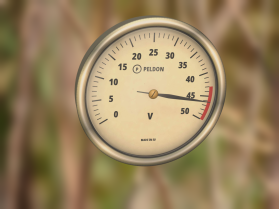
46; V
